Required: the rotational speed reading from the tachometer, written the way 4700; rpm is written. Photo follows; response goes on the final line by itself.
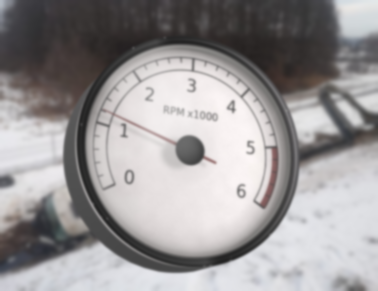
1200; rpm
